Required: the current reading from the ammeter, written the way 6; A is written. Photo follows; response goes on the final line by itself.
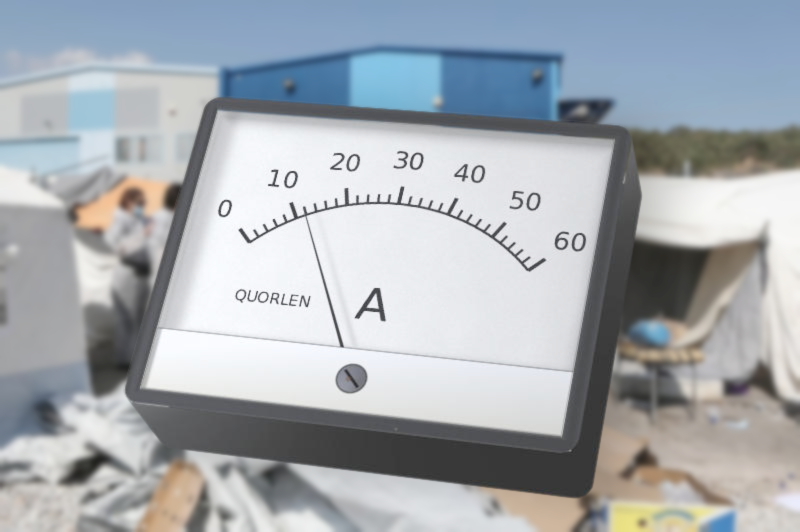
12; A
